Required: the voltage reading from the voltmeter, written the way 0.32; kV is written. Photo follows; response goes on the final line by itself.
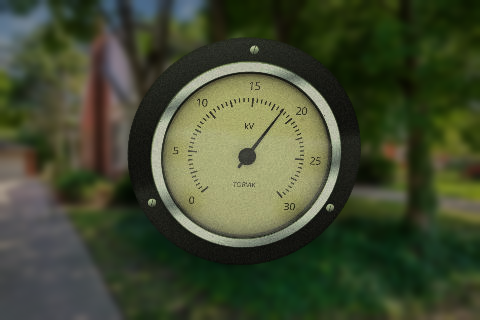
18.5; kV
